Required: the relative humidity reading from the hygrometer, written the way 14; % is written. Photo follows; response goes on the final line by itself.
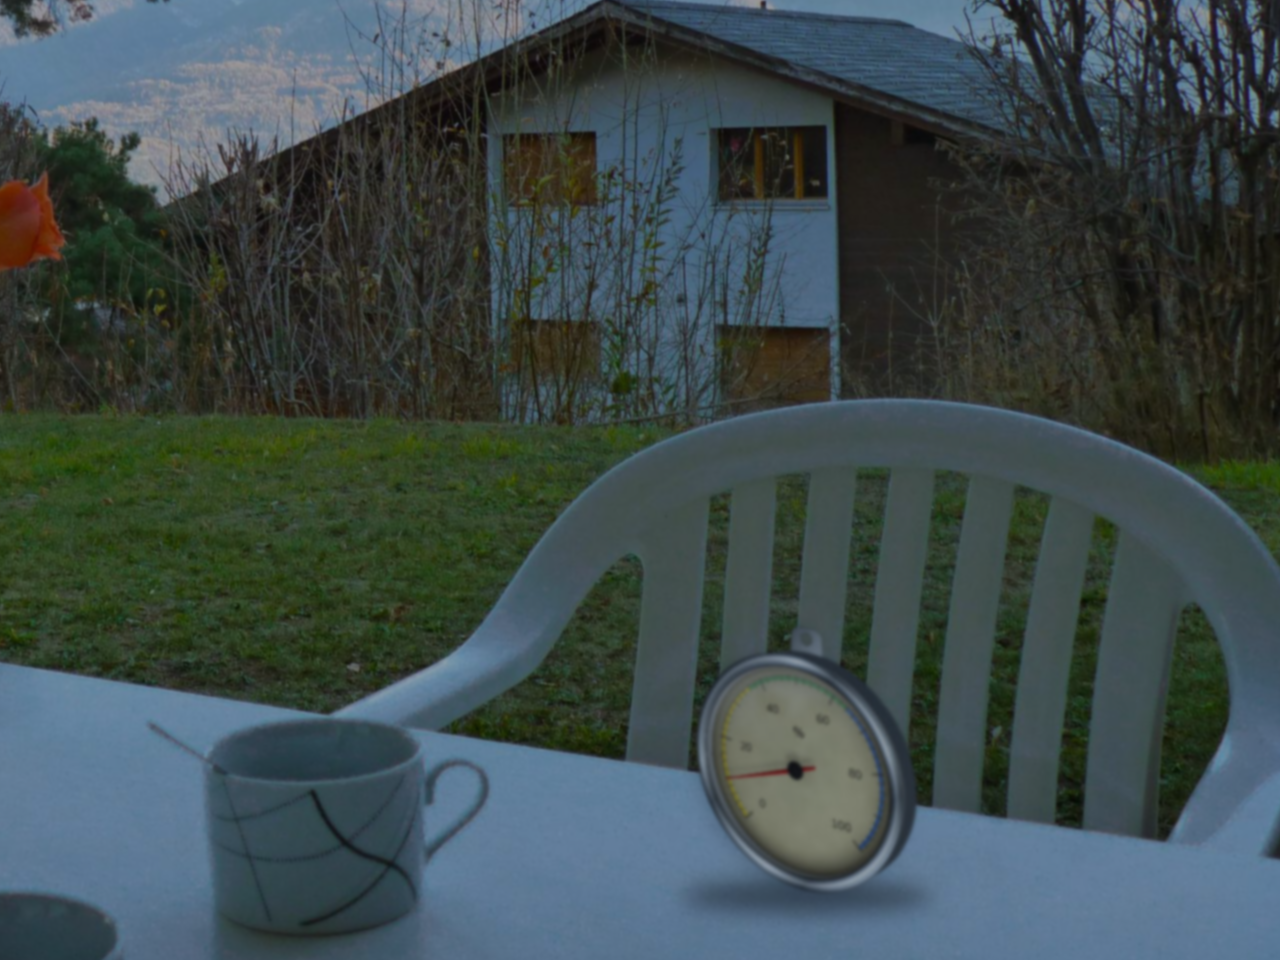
10; %
